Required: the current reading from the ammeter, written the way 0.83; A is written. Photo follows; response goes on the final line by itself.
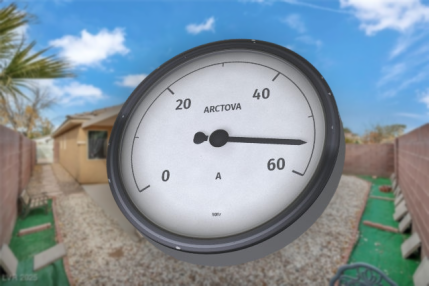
55; A
